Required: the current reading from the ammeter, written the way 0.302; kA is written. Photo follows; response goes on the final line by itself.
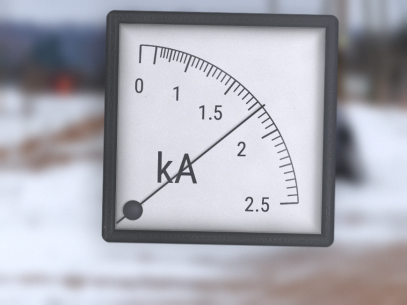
1.8; kA
